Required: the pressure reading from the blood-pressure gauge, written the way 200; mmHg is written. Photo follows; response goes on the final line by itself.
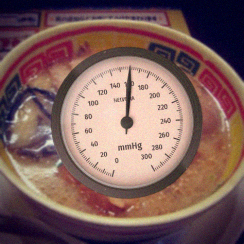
160; mmHg
